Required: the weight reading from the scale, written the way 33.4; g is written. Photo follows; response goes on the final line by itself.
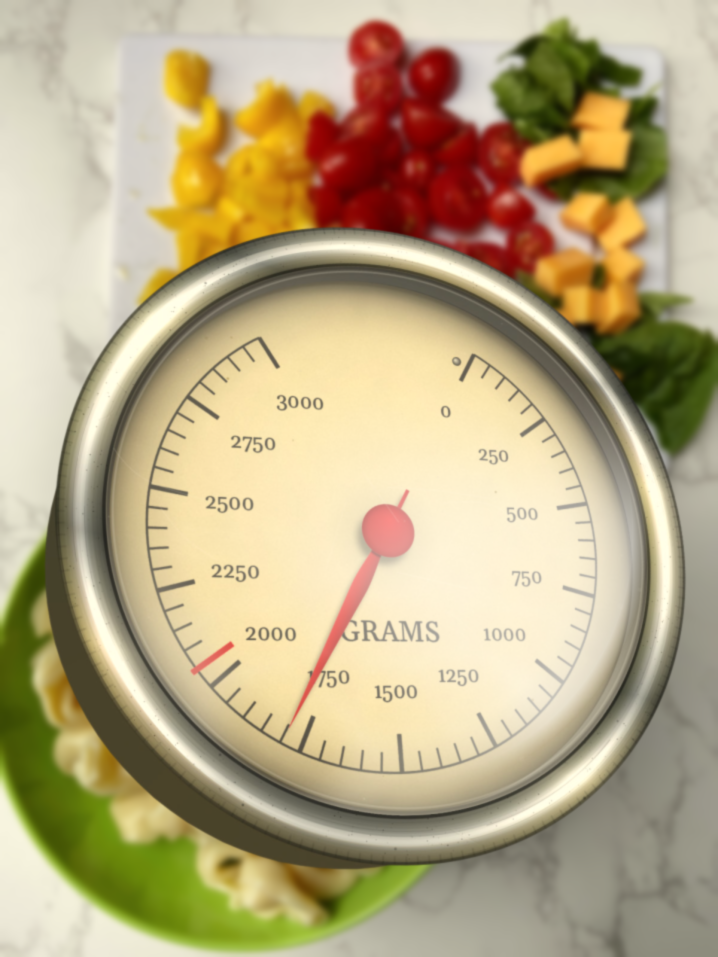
1800; g
